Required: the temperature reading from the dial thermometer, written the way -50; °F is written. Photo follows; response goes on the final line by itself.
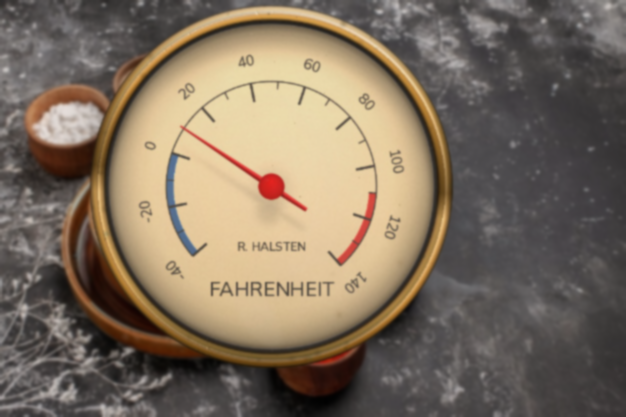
10; °F
